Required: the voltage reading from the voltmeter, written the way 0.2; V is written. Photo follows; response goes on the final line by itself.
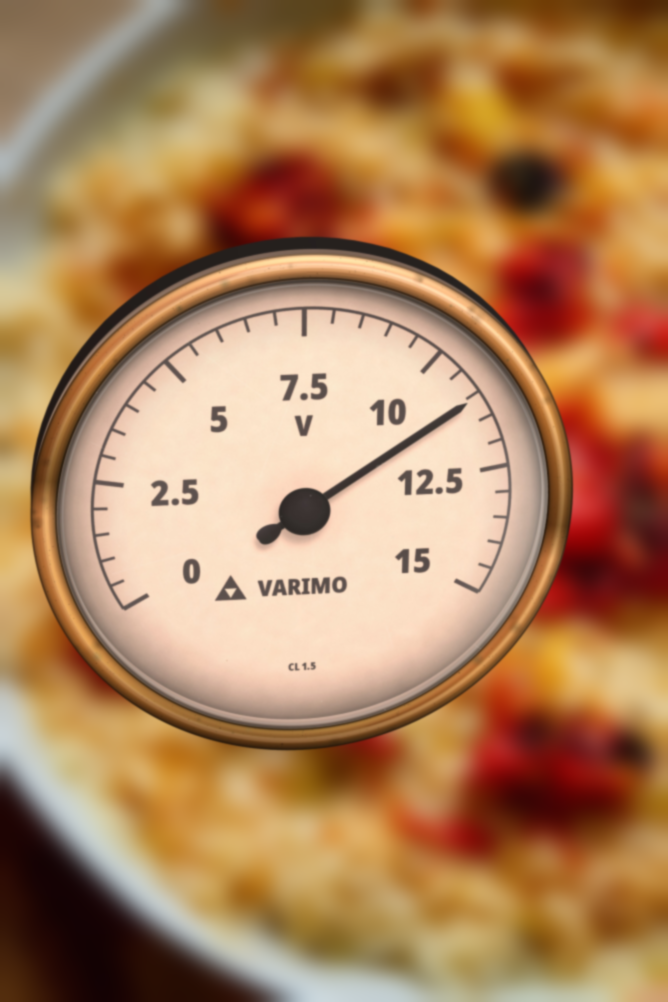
11; V
